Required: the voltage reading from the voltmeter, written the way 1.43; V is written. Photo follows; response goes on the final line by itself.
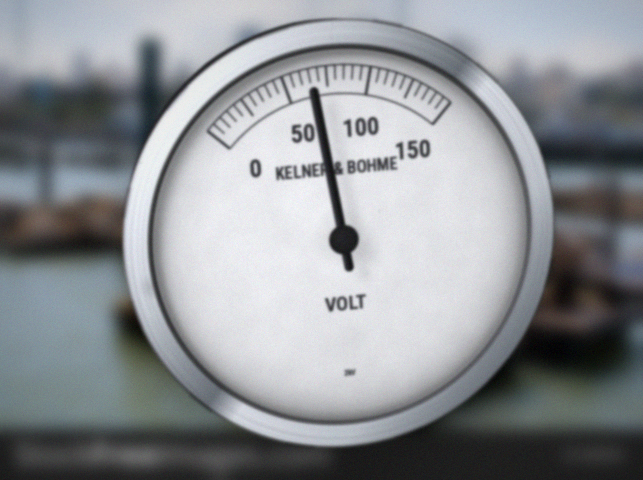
65; V
